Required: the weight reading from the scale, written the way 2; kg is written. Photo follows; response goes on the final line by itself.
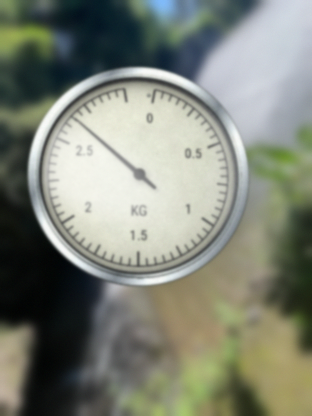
2.65; kg
